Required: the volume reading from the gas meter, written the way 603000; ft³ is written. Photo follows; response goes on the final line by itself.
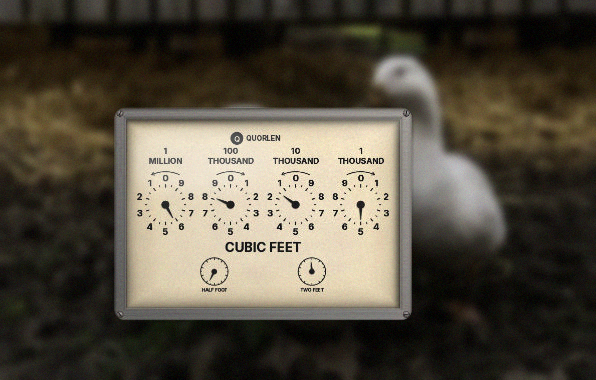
581500; ft³
